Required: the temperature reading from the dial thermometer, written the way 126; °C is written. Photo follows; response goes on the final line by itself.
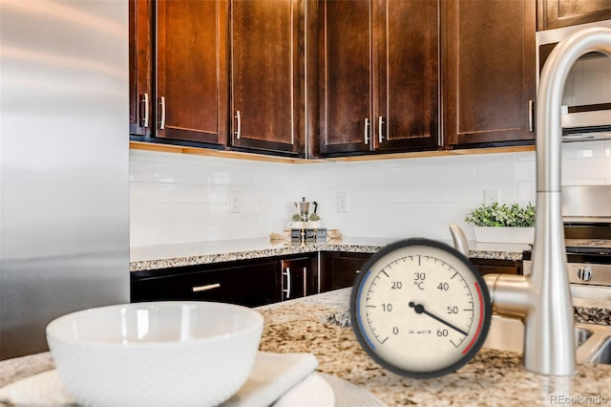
56; °C
